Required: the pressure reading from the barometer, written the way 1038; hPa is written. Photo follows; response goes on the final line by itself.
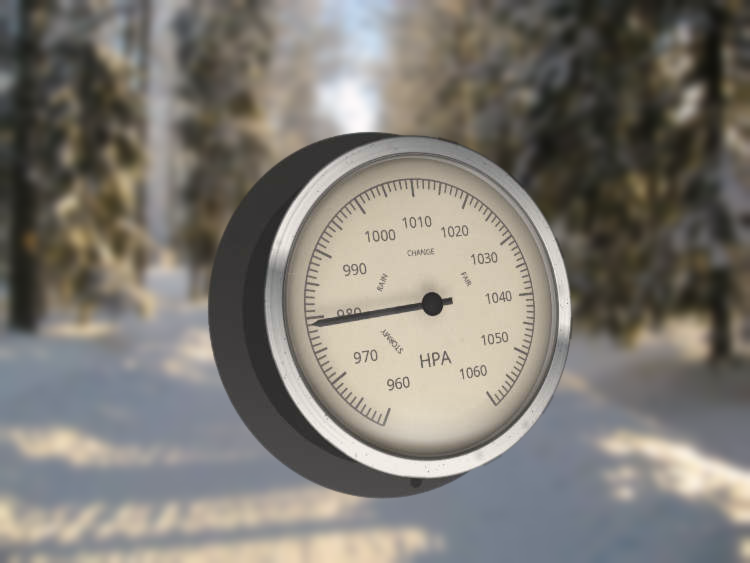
979; hPa
